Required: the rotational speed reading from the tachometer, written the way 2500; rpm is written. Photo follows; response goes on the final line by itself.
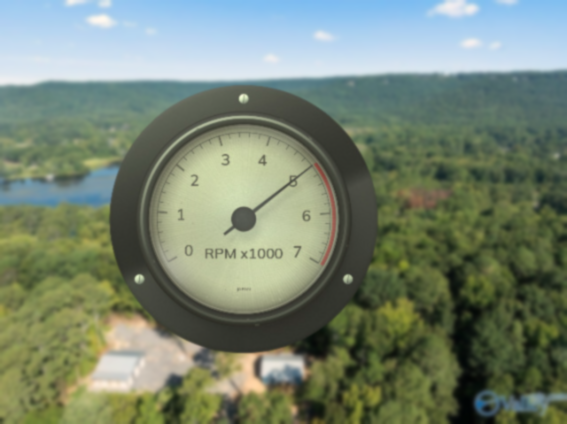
5000; rpm
